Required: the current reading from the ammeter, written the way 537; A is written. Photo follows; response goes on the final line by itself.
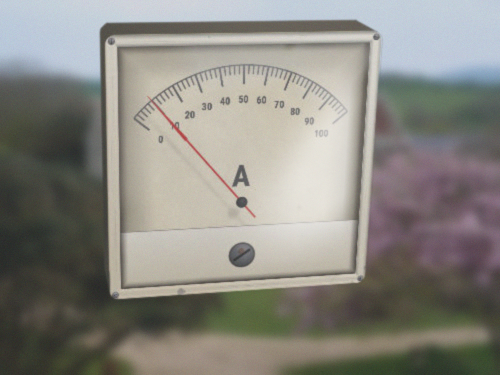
10; A
